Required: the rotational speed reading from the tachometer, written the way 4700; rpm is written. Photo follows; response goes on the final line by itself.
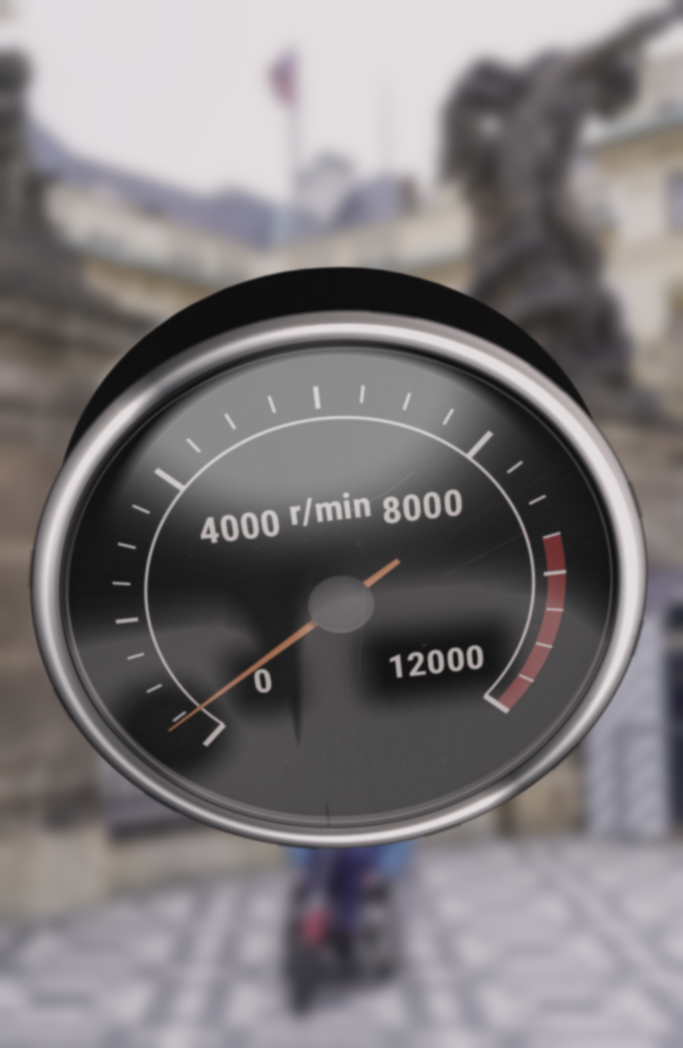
500; rpm
